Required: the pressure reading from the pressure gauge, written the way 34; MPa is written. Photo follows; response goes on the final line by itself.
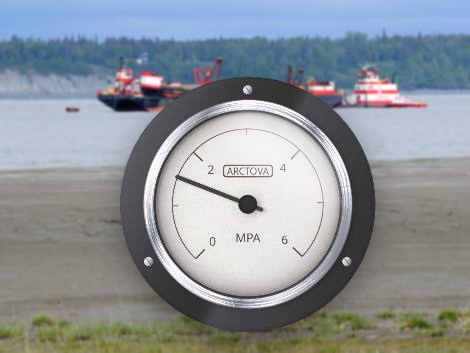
1.5; MPa
